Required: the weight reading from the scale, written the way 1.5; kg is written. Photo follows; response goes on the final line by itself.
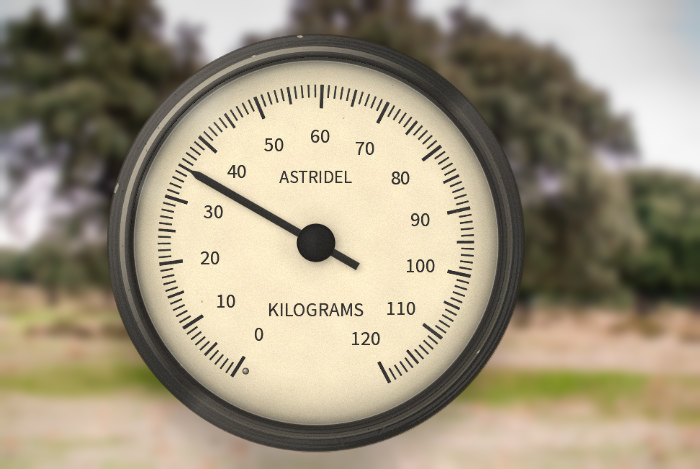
35; kg
